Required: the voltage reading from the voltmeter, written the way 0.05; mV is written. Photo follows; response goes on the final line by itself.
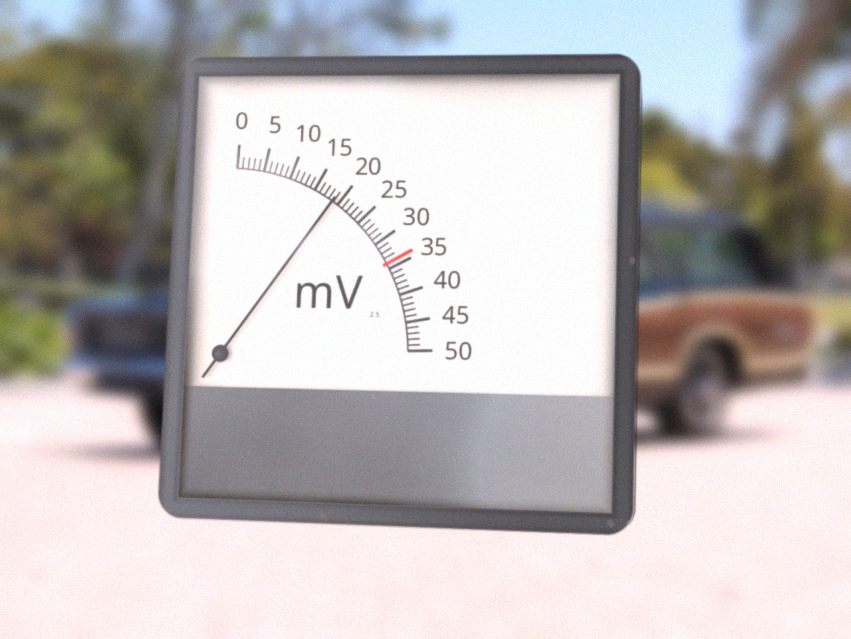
19; mV
